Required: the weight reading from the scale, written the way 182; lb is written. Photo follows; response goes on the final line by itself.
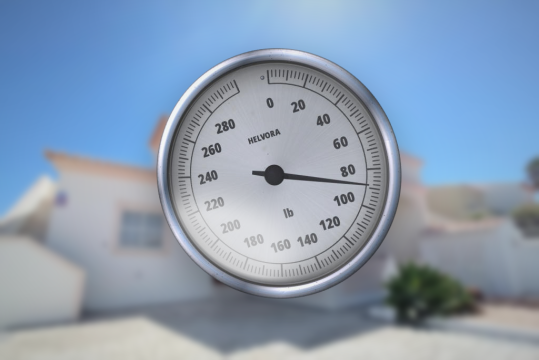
88; lb
